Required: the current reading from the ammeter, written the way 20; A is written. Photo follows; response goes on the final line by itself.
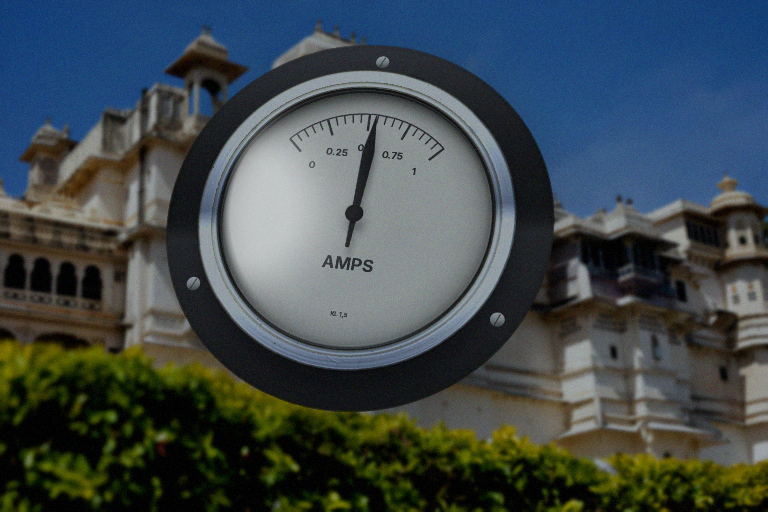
0.55; A
